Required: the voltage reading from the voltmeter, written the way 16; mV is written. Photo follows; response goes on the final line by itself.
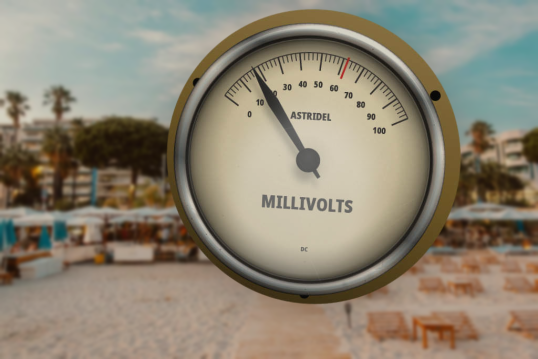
18; mV
